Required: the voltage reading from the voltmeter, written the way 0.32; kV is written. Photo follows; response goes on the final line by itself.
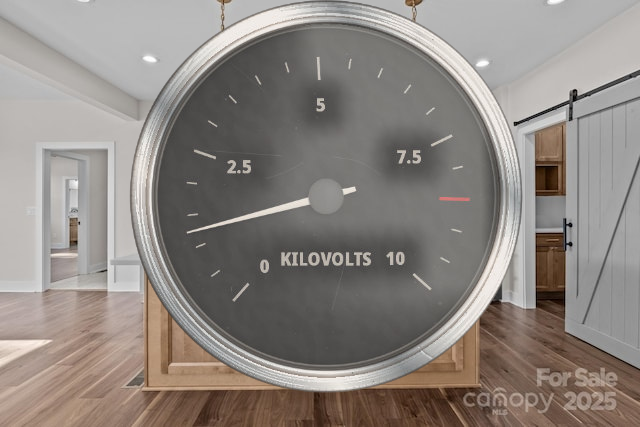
1.25; kV
